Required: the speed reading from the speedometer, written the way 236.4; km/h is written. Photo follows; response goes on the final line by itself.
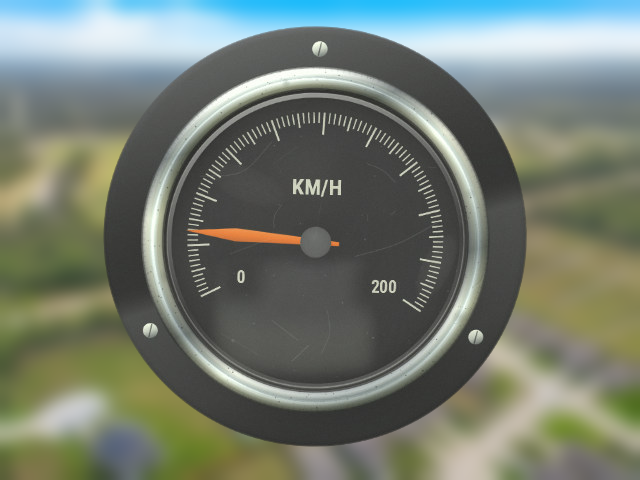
26; km/h
